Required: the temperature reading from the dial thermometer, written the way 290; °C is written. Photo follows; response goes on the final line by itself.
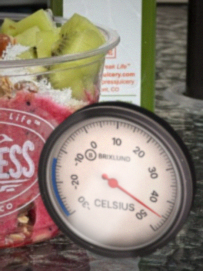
45; °C
